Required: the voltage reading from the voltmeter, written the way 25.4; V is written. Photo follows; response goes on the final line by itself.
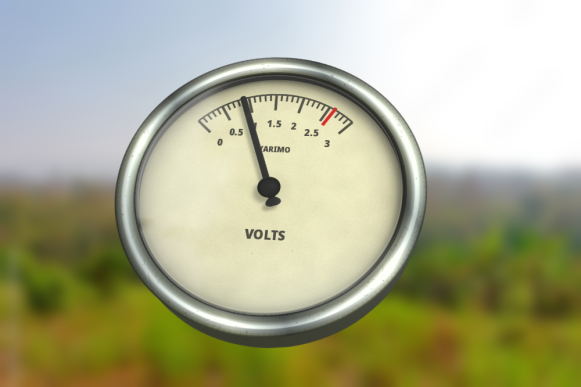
0.9; V
